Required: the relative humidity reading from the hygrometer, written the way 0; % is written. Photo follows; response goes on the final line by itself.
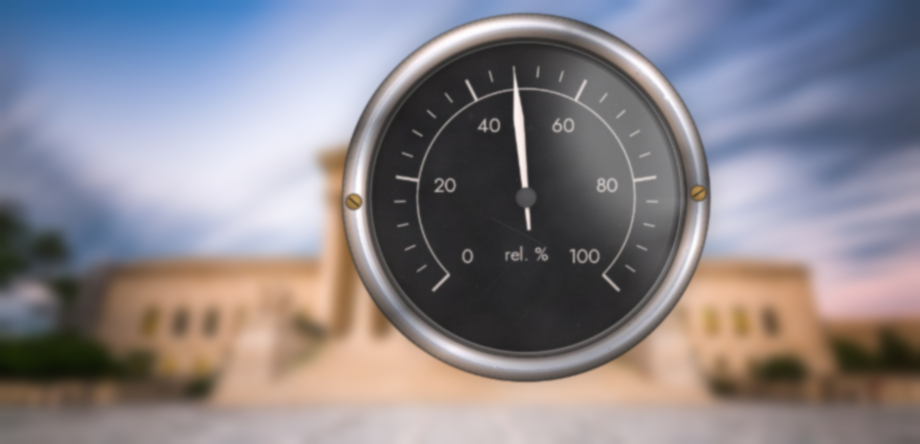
48; %
